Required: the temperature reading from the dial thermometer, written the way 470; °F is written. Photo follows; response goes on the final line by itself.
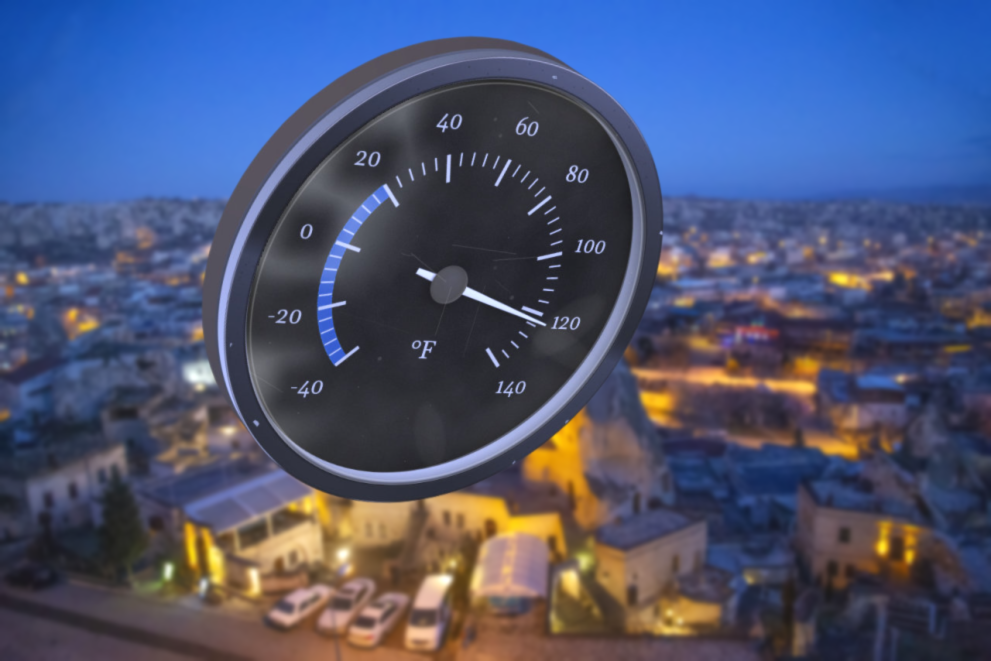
122; °F
